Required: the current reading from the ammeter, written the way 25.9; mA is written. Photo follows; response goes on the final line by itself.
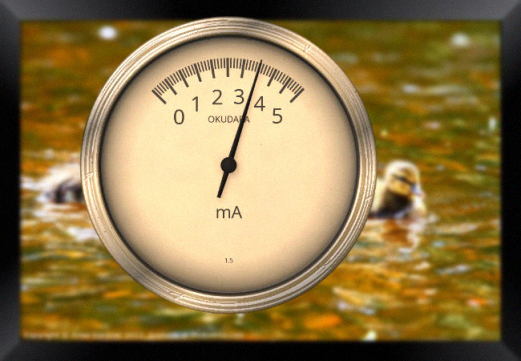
3.5; mA
